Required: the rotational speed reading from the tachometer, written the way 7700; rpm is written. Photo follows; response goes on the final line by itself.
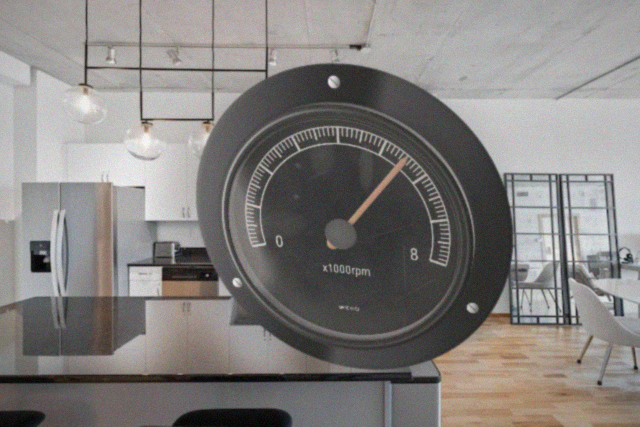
5500; rpm
